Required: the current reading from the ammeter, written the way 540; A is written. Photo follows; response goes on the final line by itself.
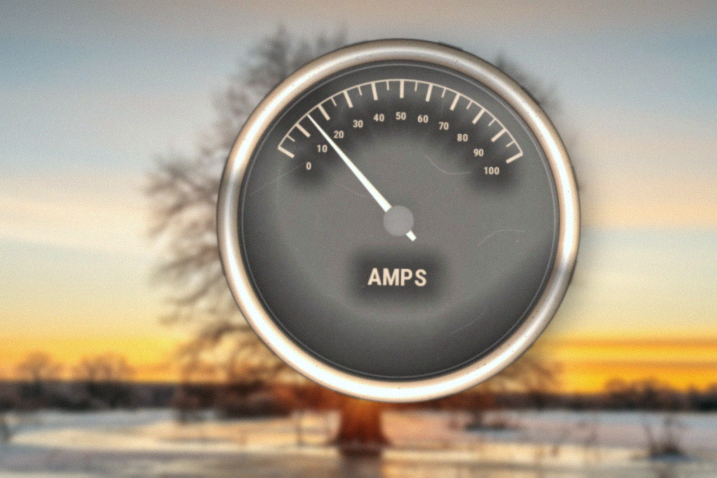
15; A
